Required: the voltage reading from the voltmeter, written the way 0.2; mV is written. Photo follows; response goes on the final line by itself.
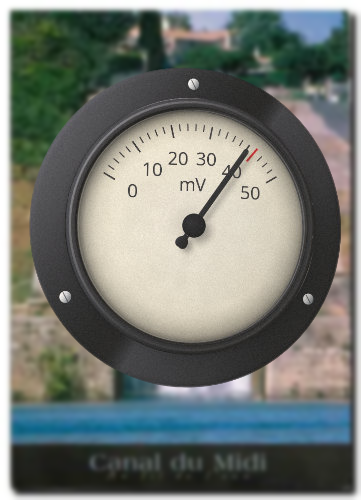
40; mV
